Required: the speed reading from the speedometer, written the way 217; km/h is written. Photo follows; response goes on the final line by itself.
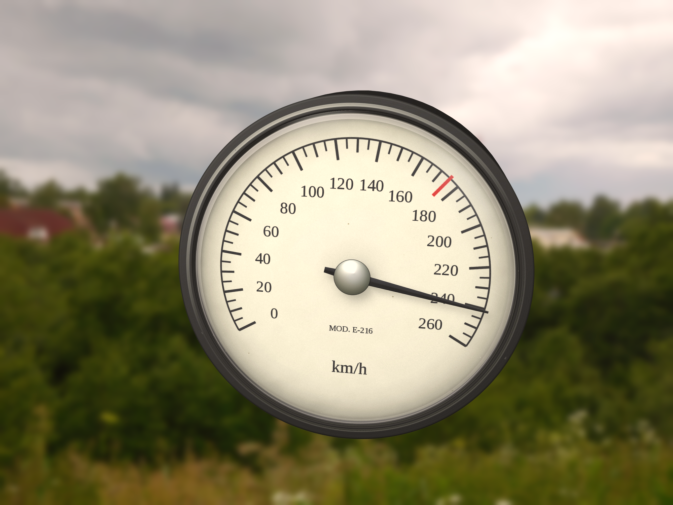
240; km/h
